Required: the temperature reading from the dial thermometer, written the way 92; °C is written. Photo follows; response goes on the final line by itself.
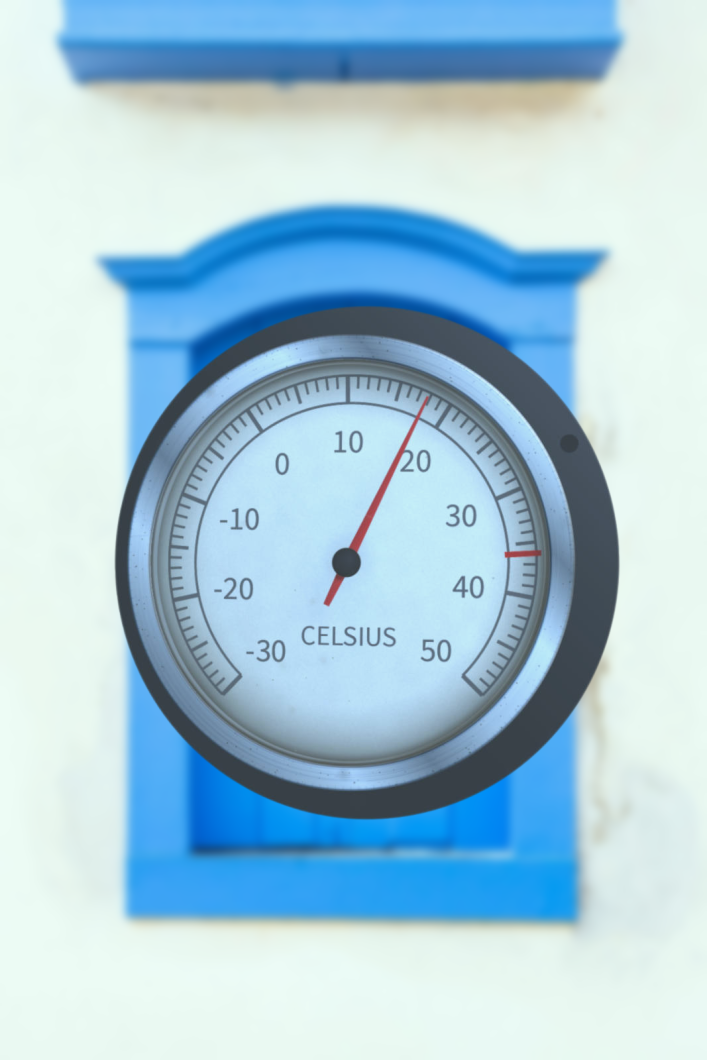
18; °C
